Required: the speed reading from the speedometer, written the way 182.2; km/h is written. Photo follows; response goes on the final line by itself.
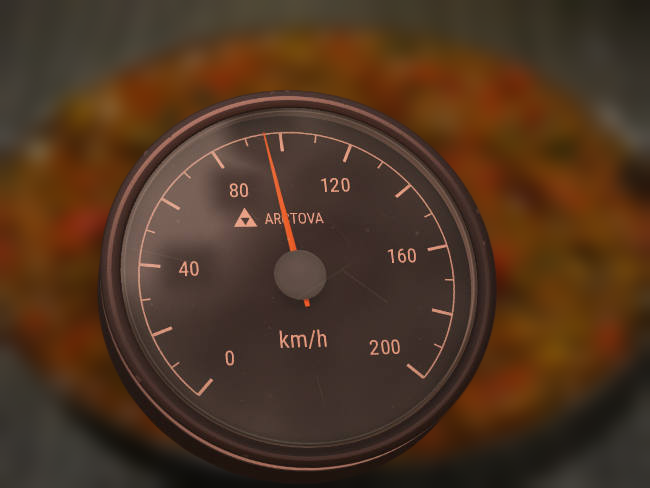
95; km/h
